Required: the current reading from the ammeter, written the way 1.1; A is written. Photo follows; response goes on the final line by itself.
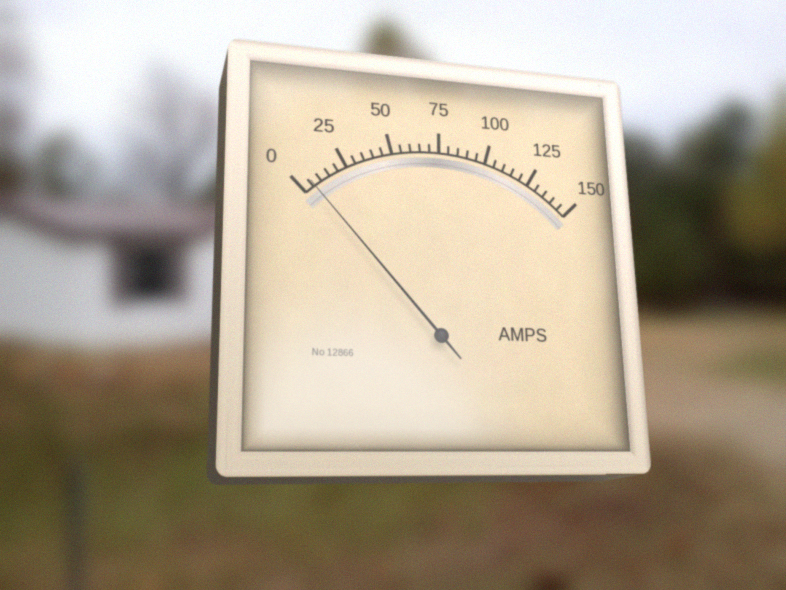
5; A
